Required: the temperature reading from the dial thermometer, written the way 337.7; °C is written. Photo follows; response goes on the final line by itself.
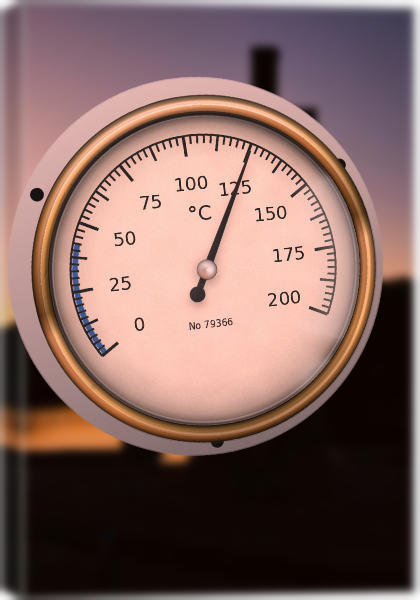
125; °C
